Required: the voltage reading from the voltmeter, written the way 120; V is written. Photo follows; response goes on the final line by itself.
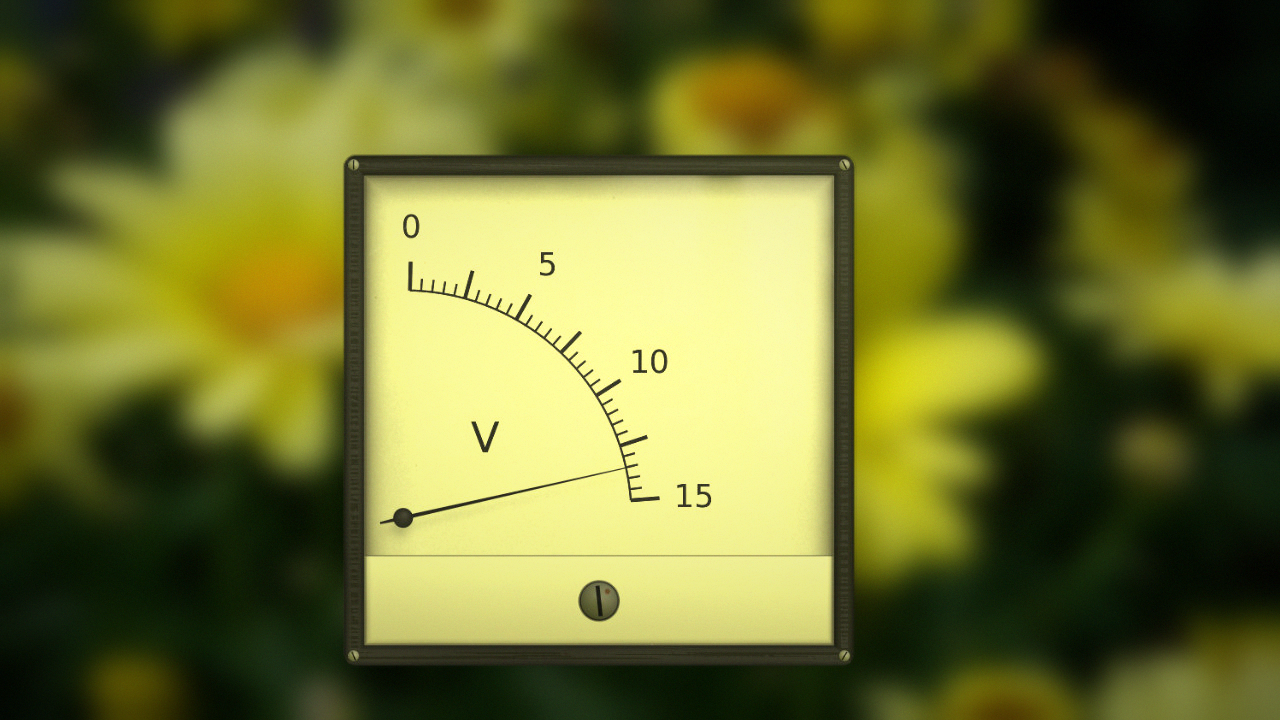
13.5; V
